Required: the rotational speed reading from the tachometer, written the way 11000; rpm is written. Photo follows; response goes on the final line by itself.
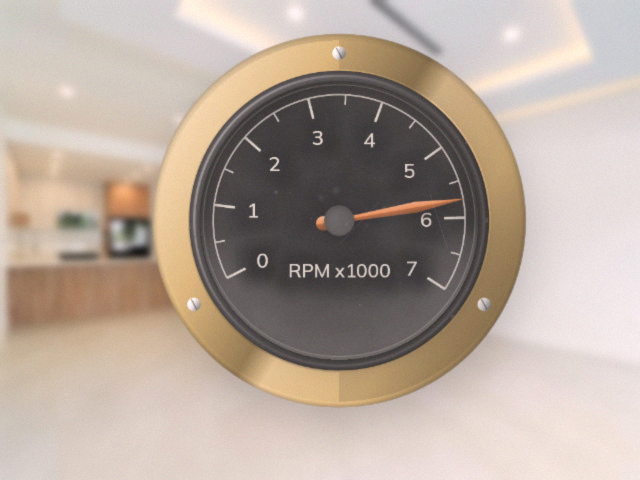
5750; rpm
